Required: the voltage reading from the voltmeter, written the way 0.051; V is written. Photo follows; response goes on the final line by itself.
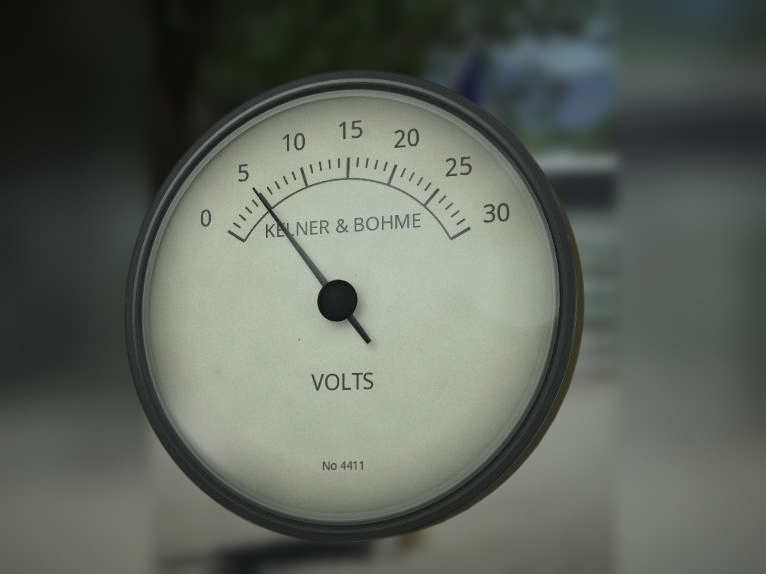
5; V
